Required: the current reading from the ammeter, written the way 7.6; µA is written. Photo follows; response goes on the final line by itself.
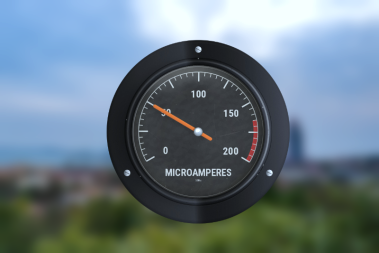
50; µA
